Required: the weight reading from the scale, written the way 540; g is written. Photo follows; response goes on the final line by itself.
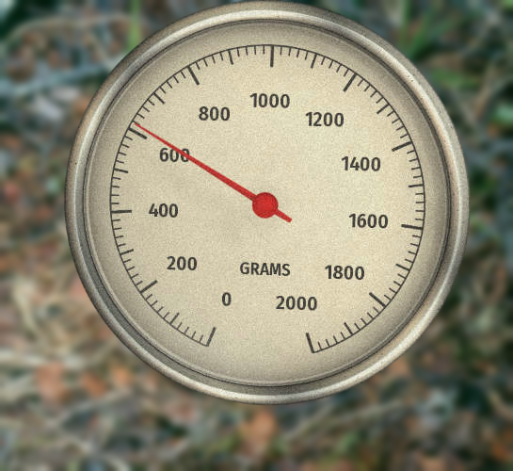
620; g
